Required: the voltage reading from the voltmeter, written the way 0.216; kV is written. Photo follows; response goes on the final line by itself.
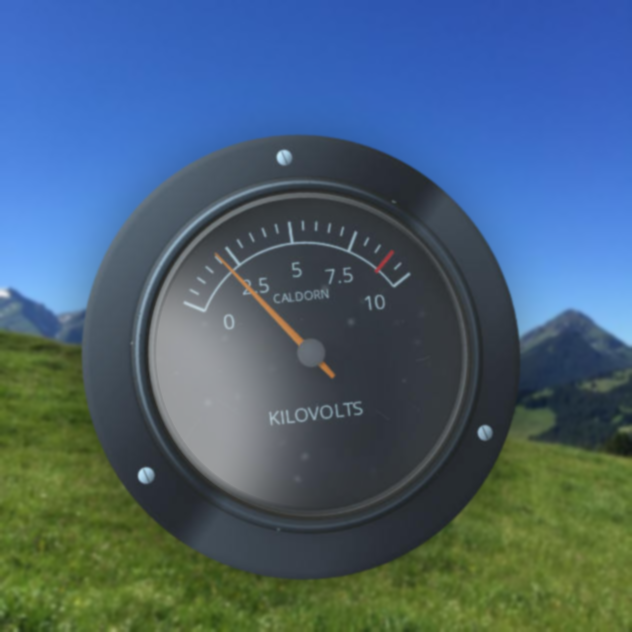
2; kV
